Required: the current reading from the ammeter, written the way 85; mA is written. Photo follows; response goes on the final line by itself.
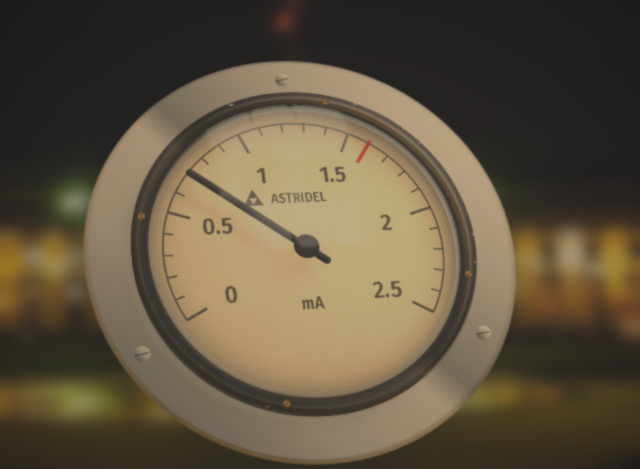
0.7; mA
